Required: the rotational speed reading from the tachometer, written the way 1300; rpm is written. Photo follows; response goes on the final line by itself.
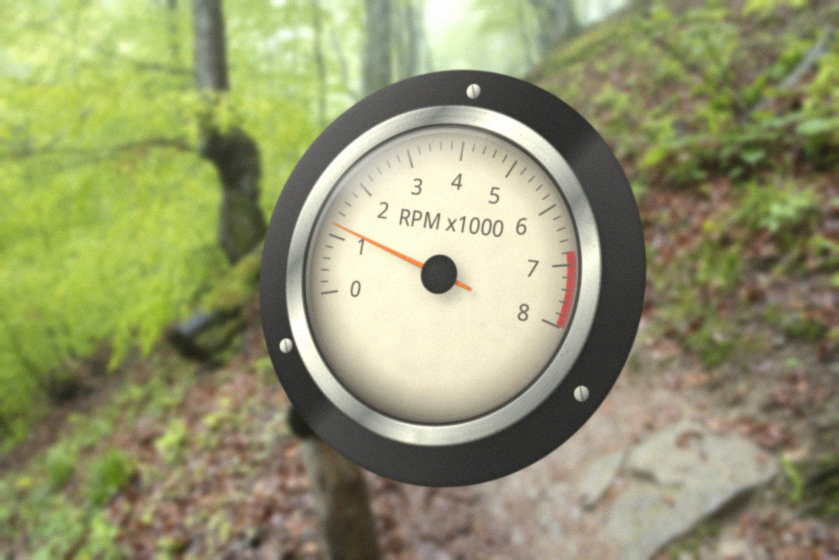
1200; rpm
